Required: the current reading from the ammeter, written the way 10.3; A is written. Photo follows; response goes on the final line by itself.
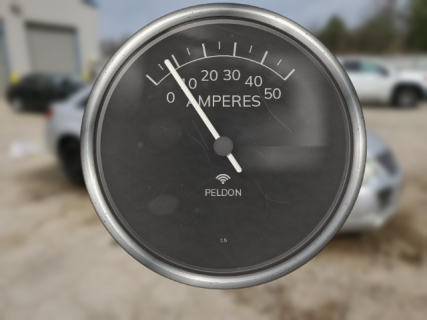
7.5; A
